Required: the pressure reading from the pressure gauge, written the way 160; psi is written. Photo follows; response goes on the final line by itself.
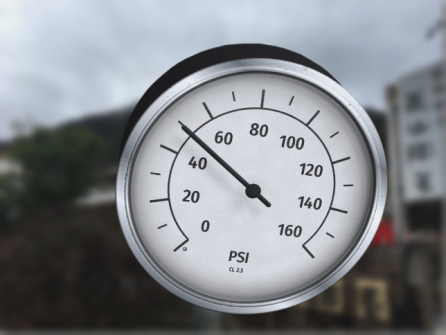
50; psi
